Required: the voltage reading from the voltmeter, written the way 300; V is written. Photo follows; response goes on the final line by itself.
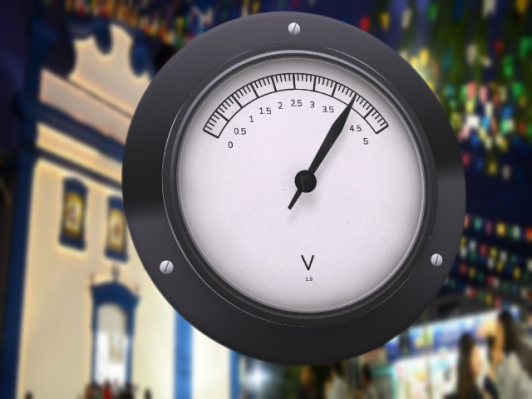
4; V
